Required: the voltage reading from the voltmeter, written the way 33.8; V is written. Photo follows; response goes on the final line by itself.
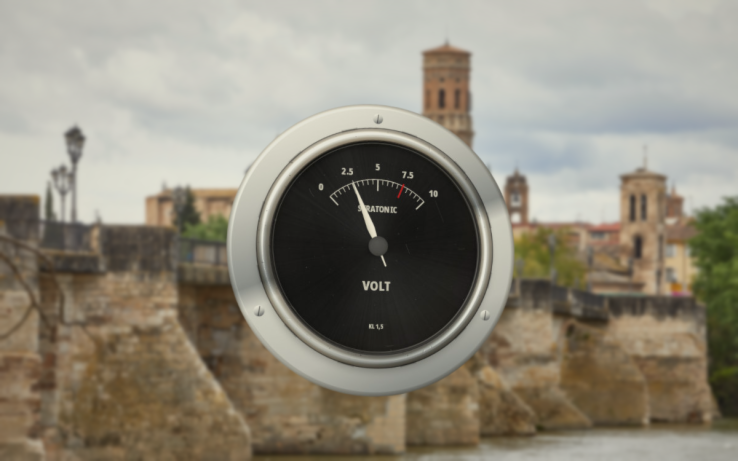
2.5; V
